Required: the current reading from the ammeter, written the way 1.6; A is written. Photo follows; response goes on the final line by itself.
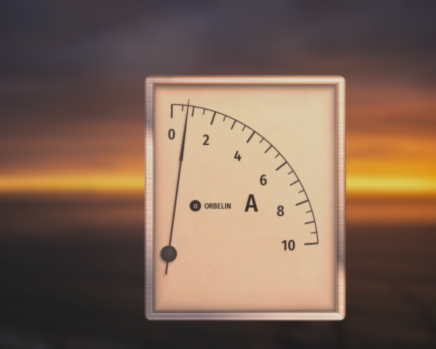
0.75; A
